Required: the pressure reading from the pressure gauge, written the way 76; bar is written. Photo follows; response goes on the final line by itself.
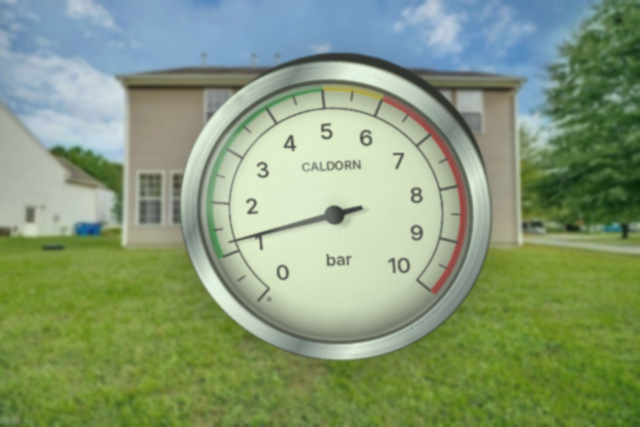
1.25; bar
